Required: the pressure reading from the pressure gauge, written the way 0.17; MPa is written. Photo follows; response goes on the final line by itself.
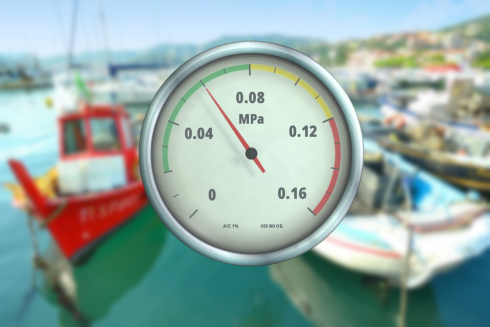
0.06; MPa
